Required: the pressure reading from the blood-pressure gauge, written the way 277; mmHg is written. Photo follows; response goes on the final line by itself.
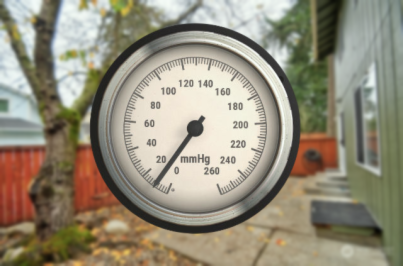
10; mmHg
